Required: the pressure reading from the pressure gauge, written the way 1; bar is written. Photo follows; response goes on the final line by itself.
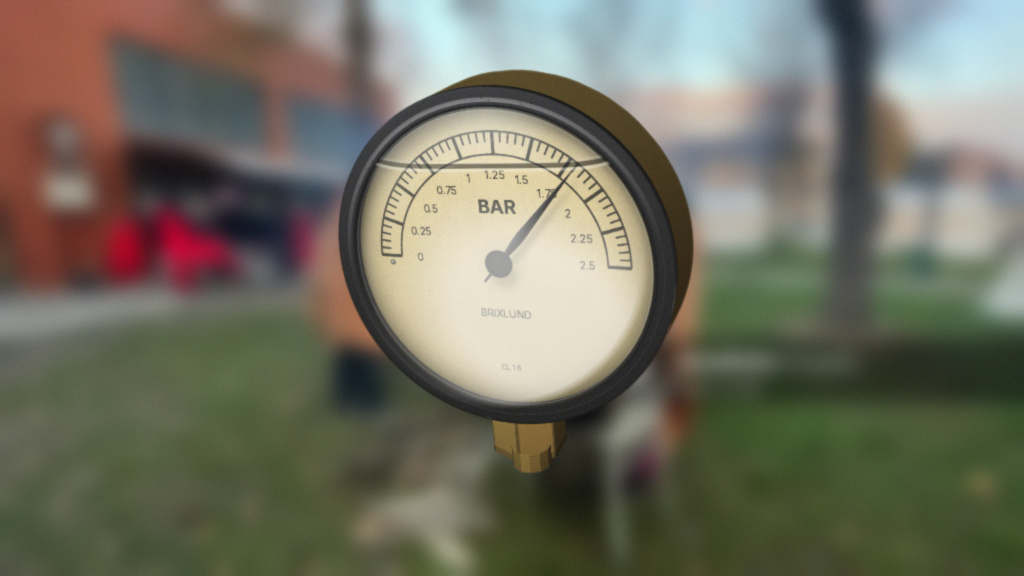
1.8; bar
